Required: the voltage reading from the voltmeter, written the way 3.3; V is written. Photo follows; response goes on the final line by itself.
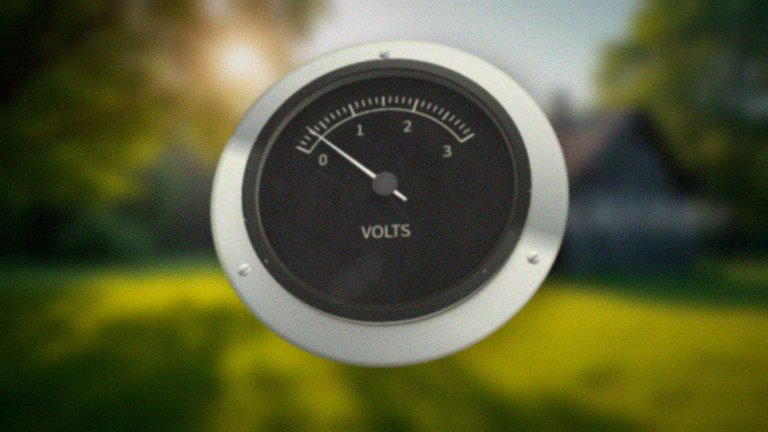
0.3; V
